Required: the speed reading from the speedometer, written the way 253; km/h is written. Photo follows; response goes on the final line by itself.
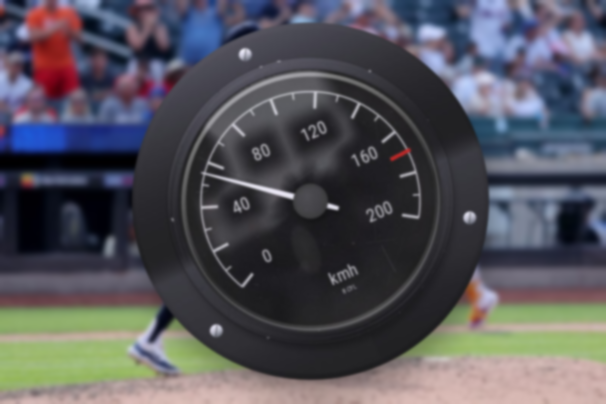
55; km/h
